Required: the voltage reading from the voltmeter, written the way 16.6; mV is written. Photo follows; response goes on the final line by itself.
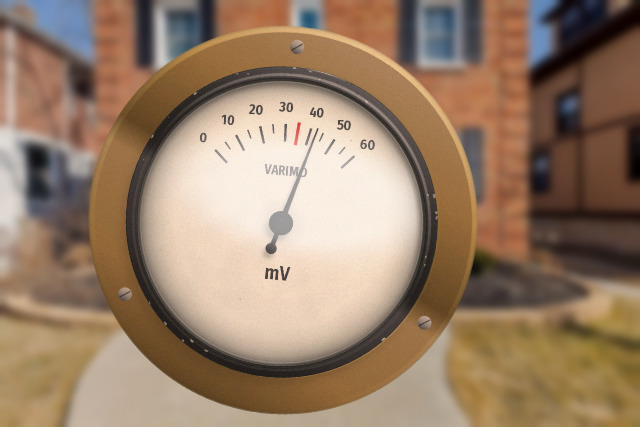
42.5; mV
